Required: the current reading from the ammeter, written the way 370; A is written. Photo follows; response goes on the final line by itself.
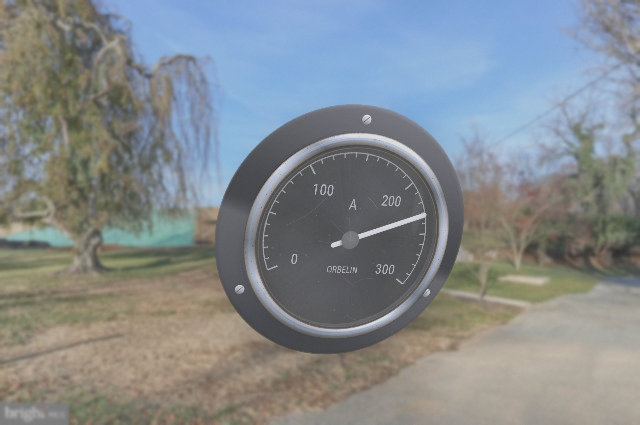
230; A
